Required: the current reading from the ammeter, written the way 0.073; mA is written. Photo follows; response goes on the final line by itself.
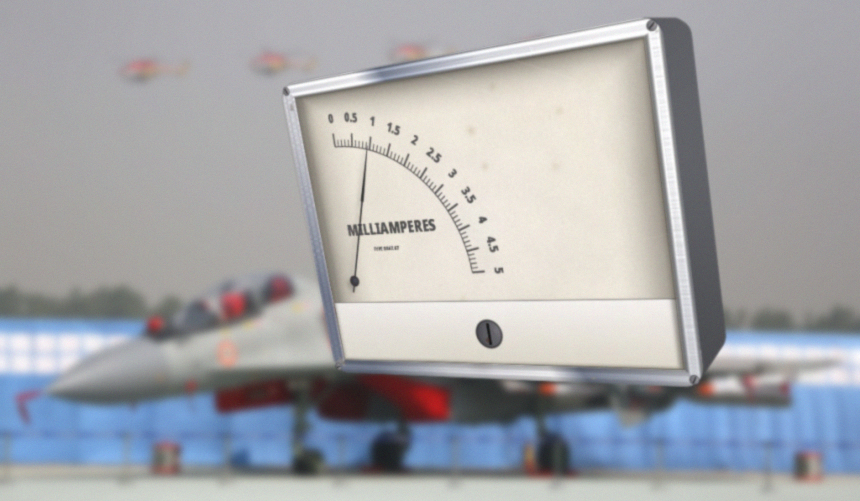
1; mA
